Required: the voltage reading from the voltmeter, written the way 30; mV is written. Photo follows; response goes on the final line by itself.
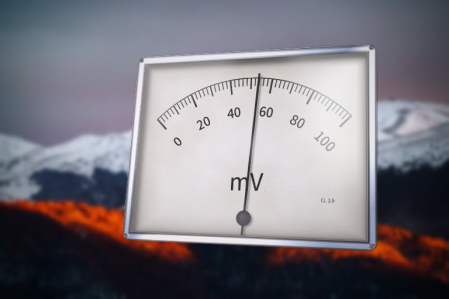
54; mV
